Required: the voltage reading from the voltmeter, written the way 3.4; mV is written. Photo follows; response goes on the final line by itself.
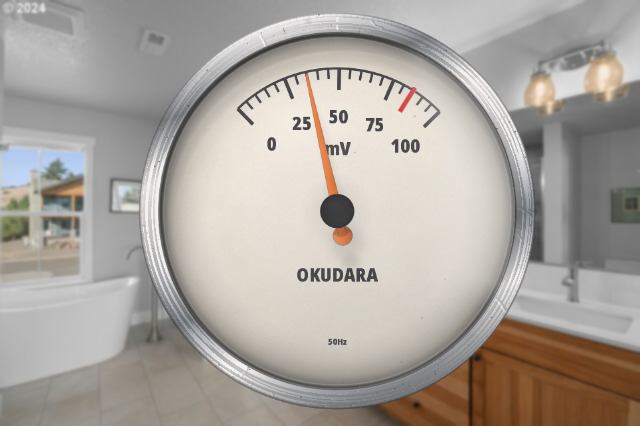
35; mV
